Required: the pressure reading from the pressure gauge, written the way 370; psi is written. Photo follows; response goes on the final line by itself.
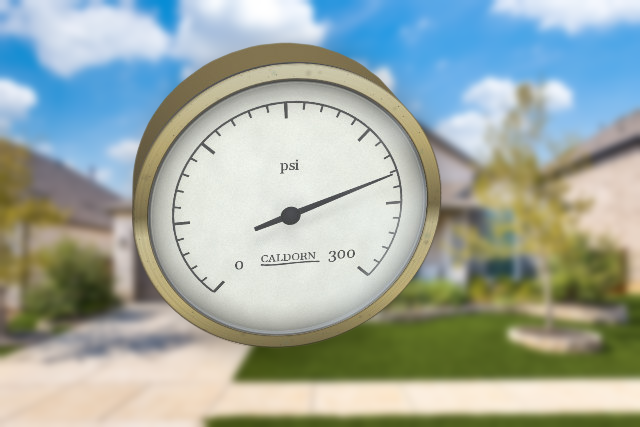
230; psi
